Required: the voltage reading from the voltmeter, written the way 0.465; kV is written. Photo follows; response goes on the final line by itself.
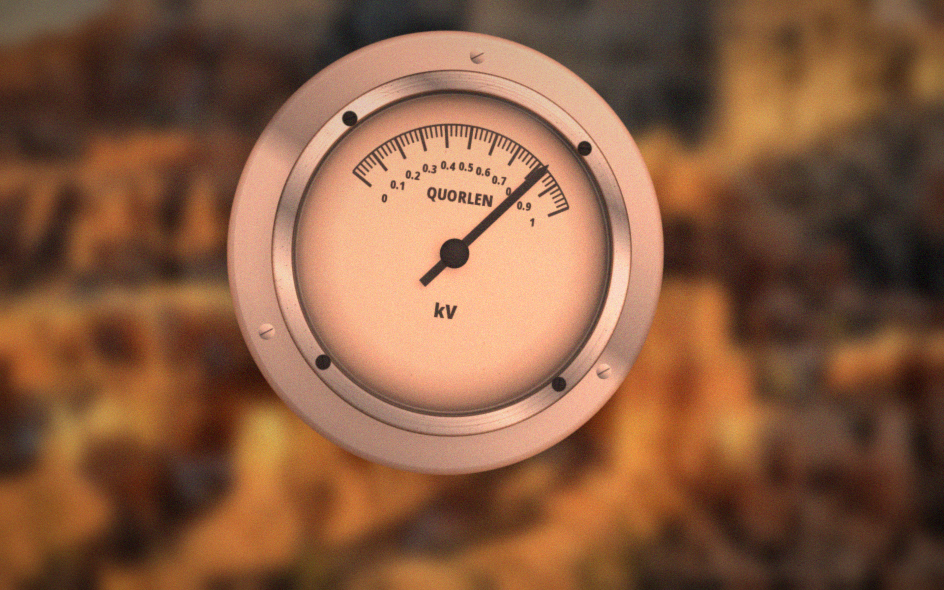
0.82; kV
